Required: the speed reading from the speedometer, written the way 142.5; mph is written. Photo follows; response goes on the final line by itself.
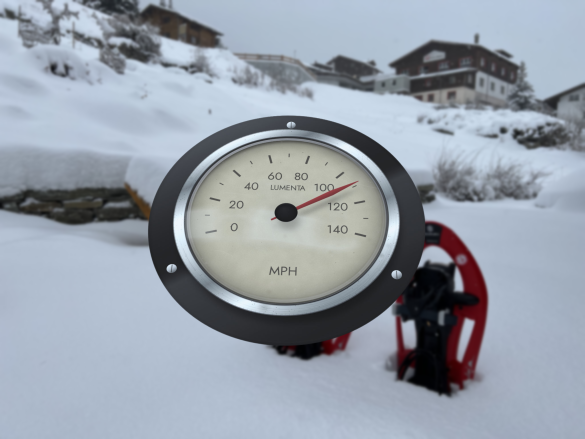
110; mph
